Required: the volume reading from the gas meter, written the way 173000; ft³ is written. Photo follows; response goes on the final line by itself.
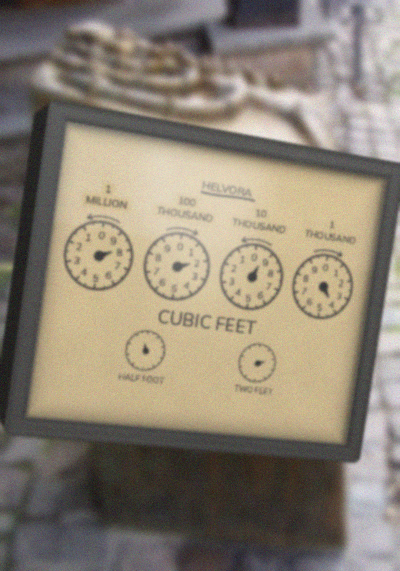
819400; ft³
